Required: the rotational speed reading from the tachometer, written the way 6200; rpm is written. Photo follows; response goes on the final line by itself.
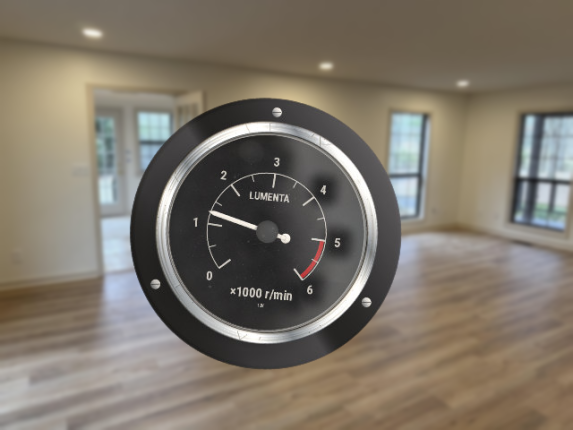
1250; rpm
